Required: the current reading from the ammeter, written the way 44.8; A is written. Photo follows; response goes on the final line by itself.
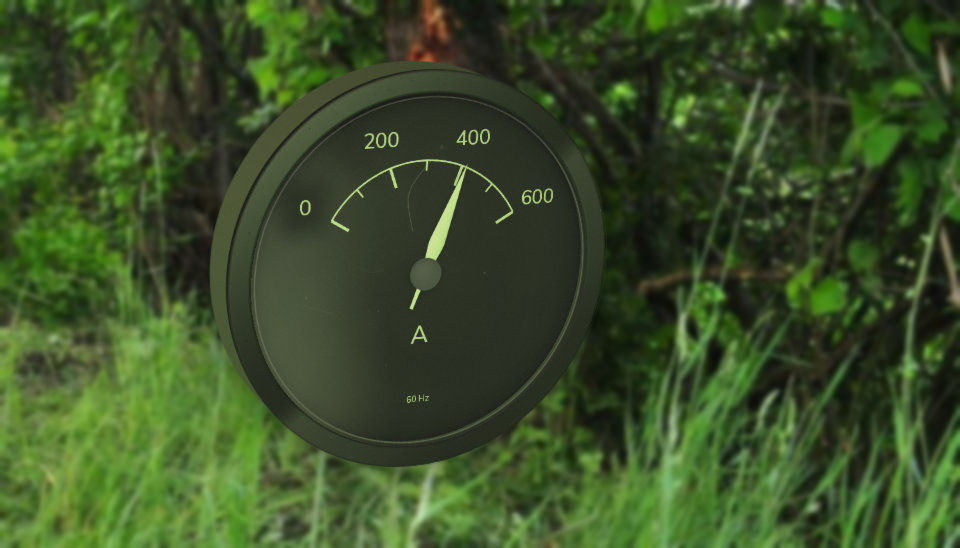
400; A
